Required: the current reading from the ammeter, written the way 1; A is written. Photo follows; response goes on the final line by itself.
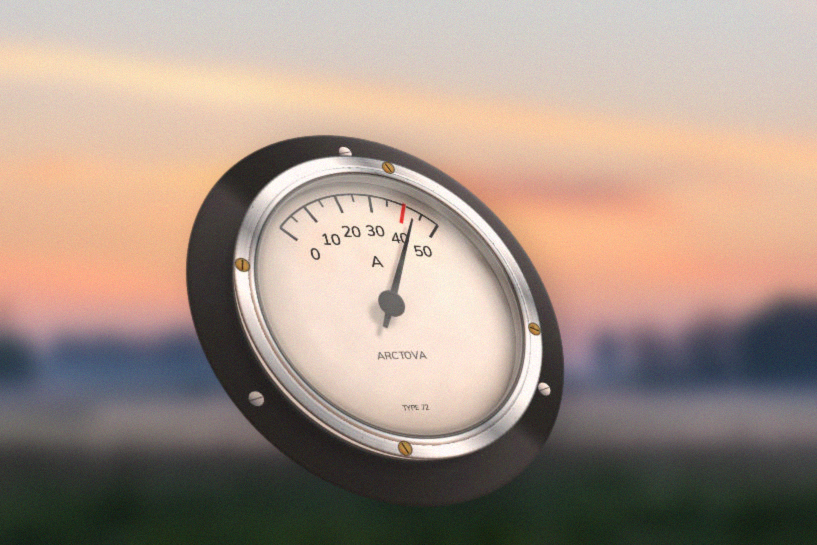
42.5; A
